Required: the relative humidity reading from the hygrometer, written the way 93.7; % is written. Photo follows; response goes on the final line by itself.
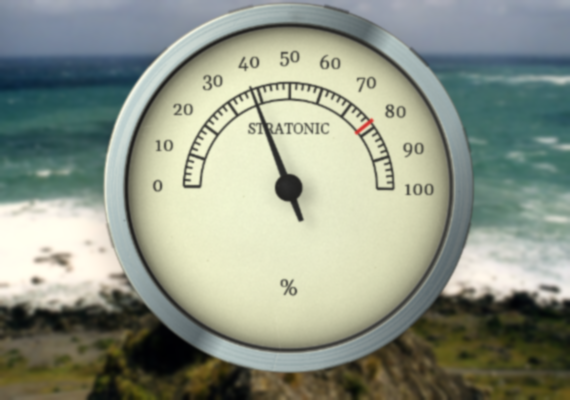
38; %
